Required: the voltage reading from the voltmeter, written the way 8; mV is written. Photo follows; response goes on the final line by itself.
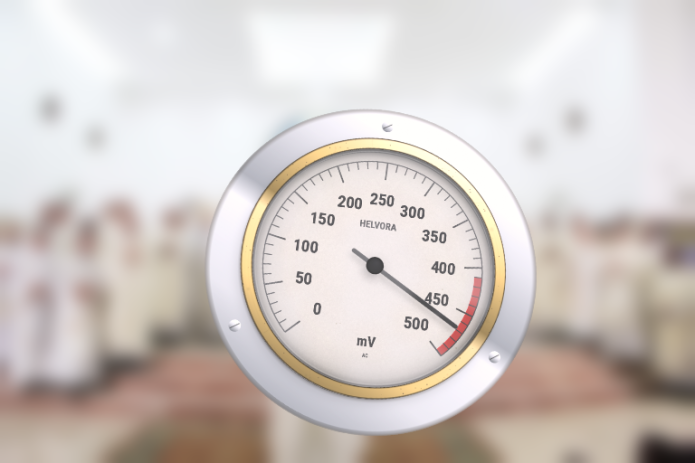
470; mV
